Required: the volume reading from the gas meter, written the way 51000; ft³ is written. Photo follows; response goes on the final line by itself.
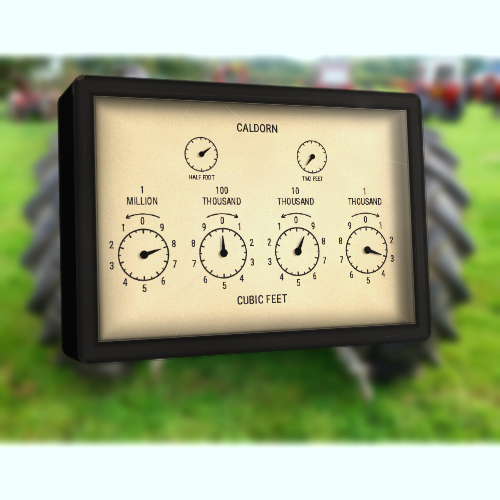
799300; ft³
